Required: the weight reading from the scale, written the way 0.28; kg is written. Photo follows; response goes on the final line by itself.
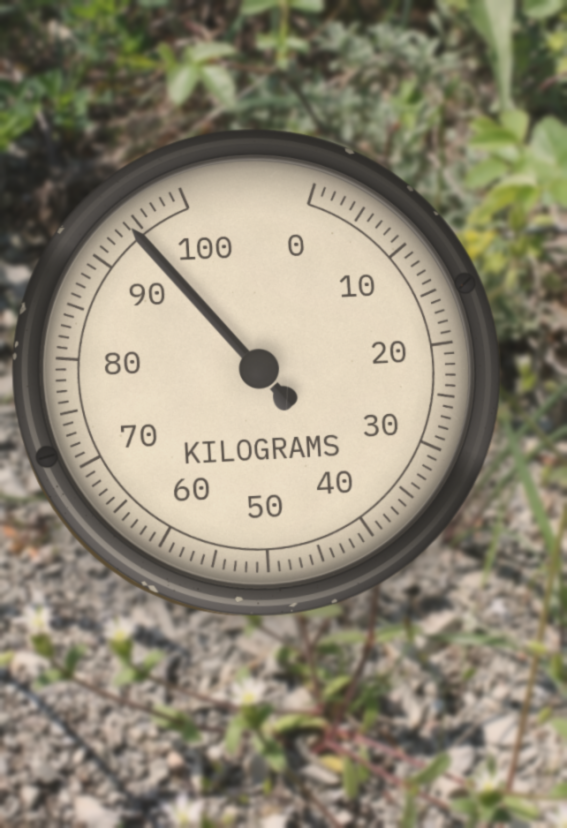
94; kg
